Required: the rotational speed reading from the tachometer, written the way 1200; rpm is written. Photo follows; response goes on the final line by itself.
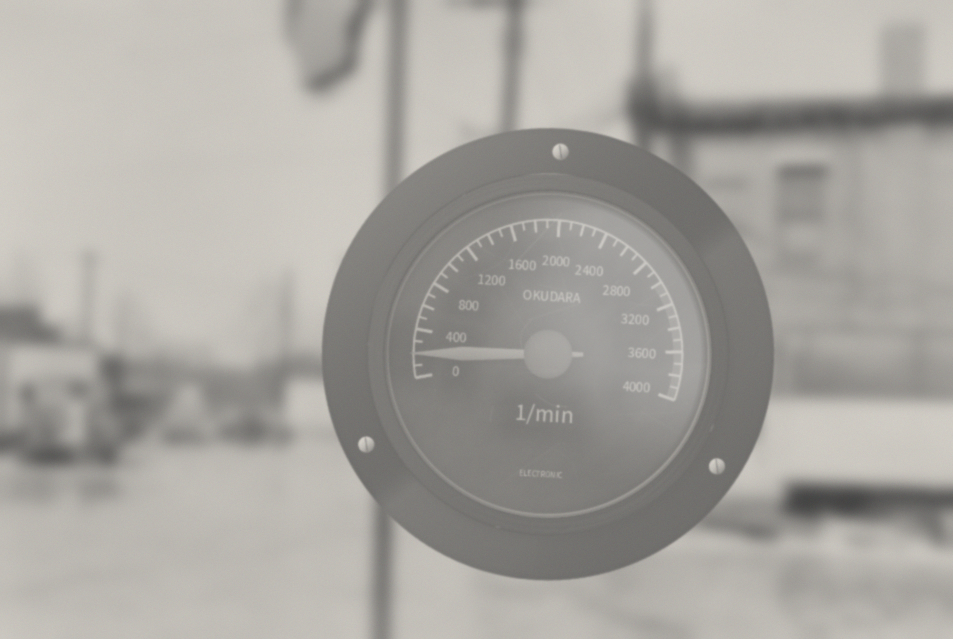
200; rpm
